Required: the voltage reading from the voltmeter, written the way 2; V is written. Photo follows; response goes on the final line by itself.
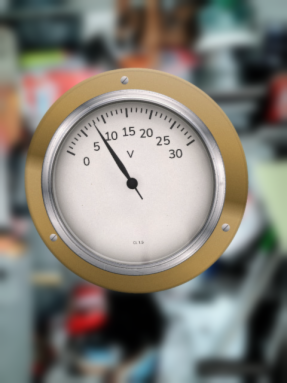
8; V
